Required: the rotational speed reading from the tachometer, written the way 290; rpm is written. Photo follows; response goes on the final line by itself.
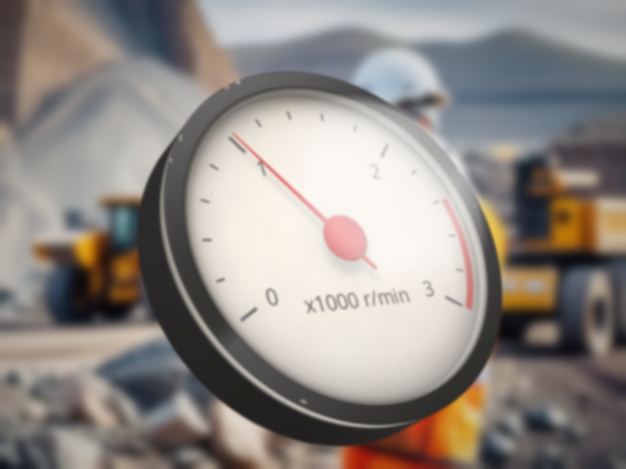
1000; rpm
